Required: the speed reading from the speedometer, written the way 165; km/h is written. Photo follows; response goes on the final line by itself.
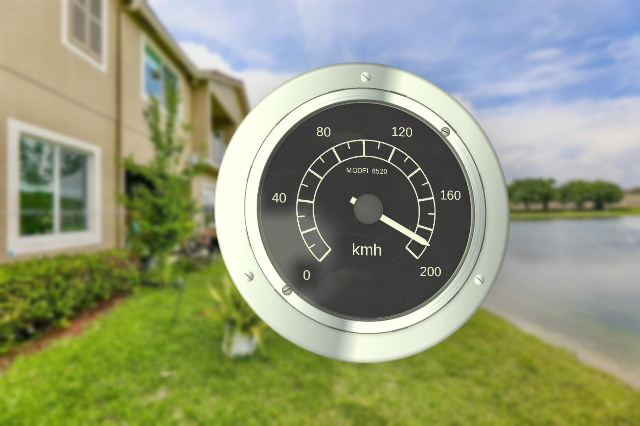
190; km/h
